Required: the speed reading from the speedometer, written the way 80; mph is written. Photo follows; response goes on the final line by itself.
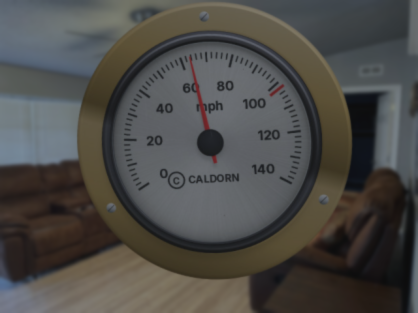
64; mph
